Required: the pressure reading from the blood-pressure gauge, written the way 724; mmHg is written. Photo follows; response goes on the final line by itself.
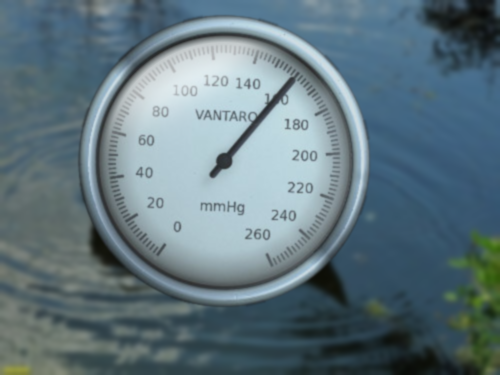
160; mmHg
